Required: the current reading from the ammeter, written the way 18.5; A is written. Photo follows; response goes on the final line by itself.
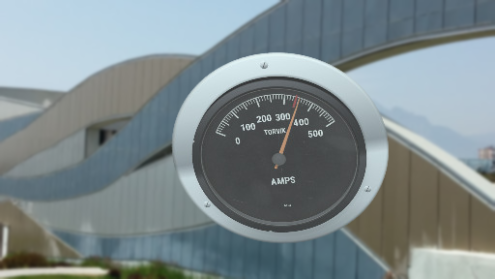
350; A
